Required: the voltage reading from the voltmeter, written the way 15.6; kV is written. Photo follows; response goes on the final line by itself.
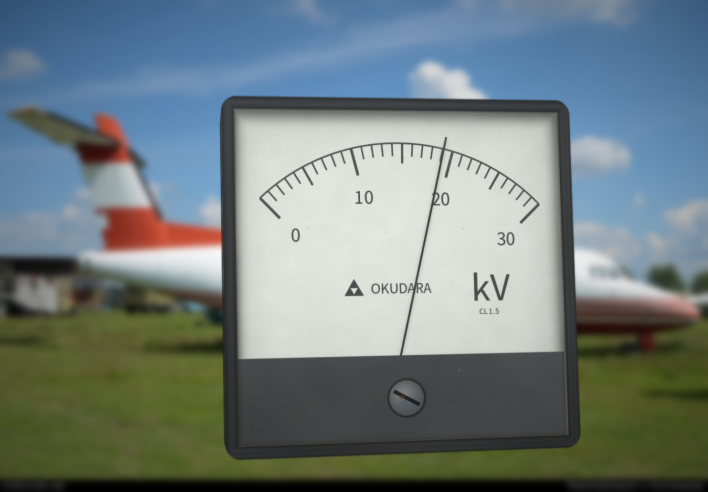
19; kV
